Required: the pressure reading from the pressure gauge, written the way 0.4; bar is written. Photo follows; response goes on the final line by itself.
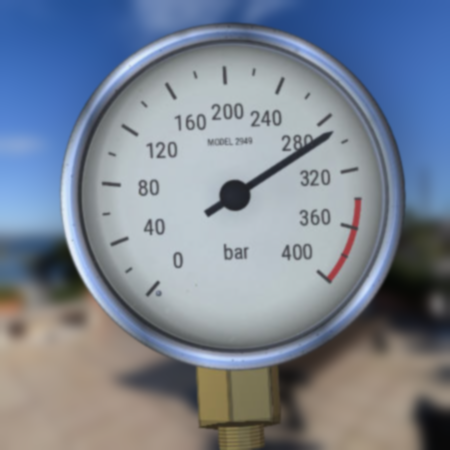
290; bar
